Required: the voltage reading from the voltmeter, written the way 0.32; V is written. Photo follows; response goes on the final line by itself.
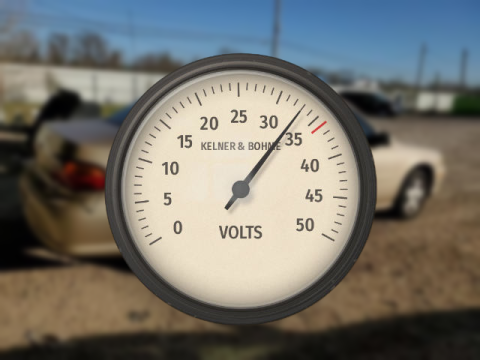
33; V
